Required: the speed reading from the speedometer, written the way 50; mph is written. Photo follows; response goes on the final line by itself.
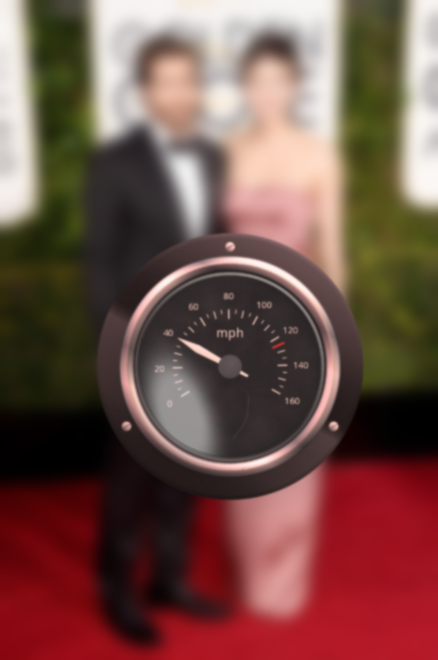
40; mph
